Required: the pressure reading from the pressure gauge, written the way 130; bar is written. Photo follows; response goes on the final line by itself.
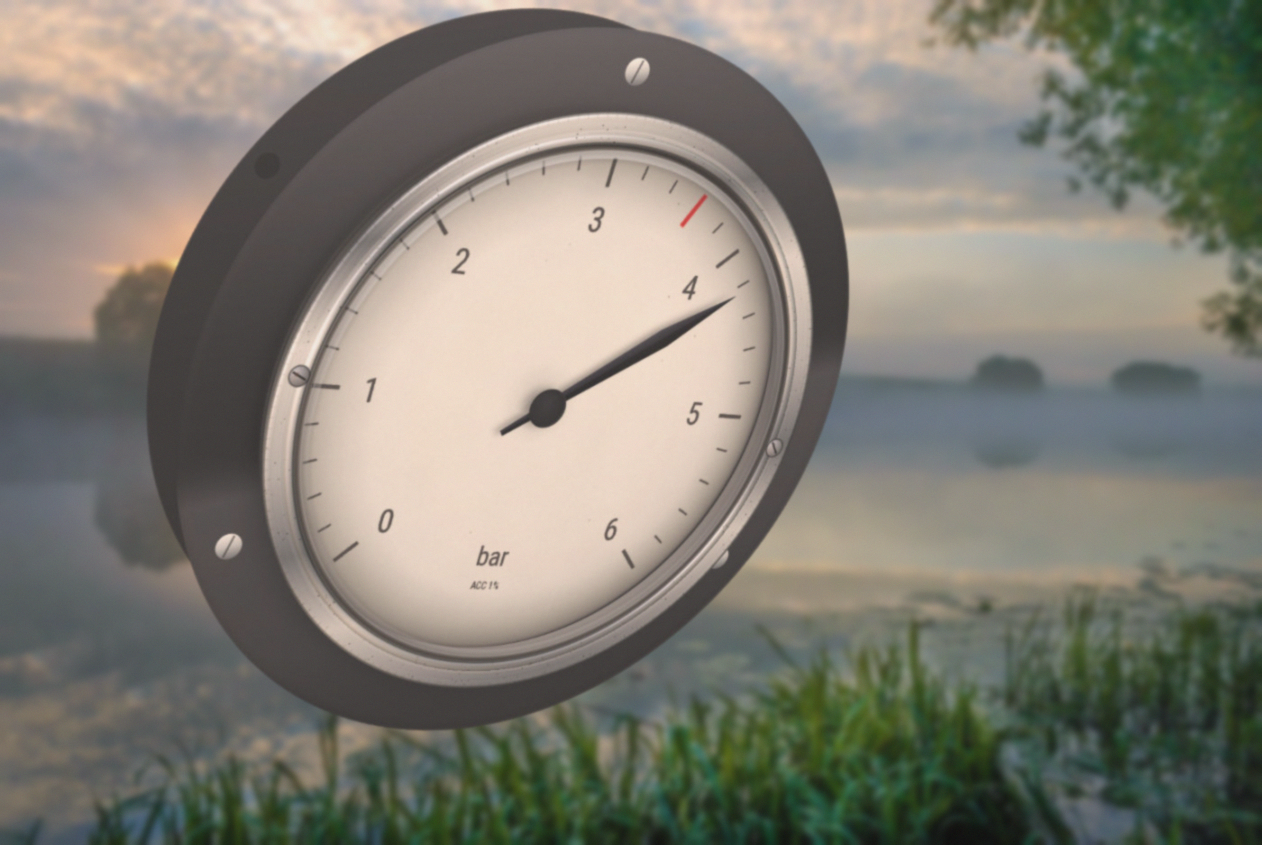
4.2; bar
